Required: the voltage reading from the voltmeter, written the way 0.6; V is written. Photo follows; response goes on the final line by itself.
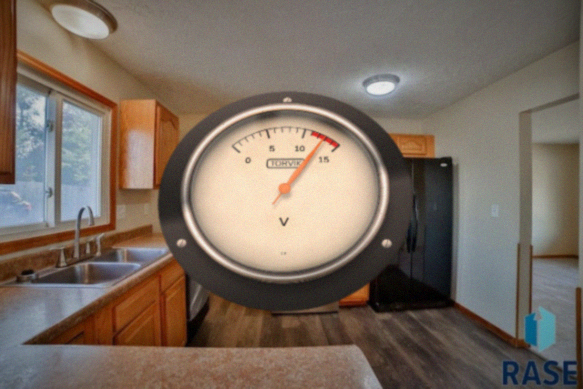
13; V
